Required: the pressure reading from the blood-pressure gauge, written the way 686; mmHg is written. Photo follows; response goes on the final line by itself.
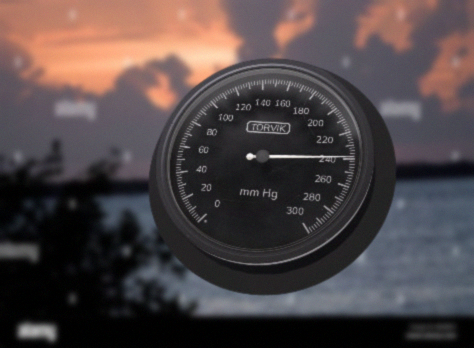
240; mmHg
